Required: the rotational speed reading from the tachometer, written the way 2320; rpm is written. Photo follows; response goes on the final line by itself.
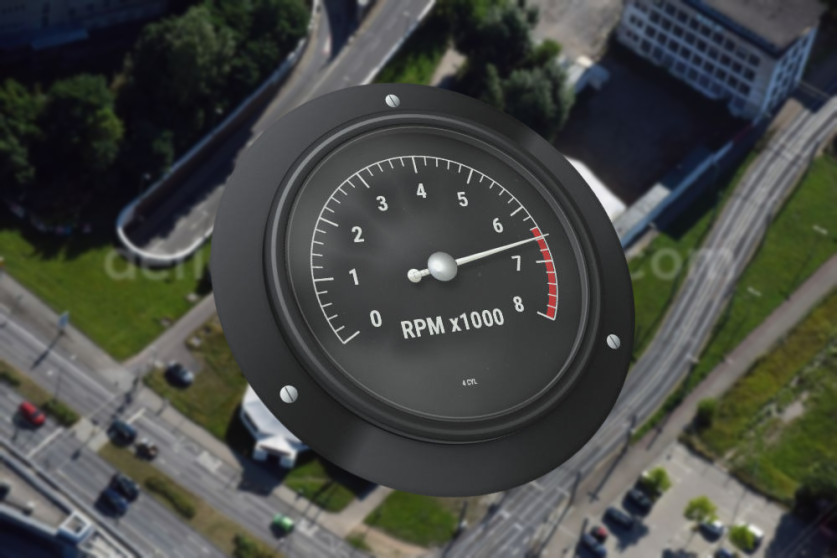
6600; rpm
